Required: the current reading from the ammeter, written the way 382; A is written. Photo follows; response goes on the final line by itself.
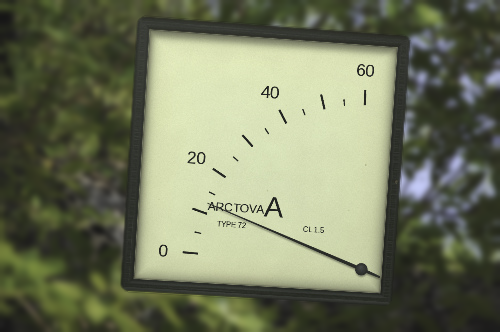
12.5; A
